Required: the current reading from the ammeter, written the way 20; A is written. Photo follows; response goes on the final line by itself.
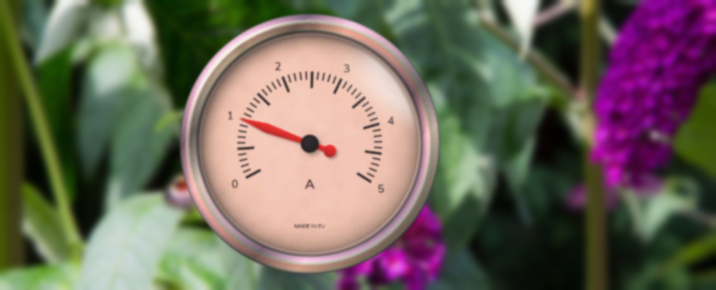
1; A
